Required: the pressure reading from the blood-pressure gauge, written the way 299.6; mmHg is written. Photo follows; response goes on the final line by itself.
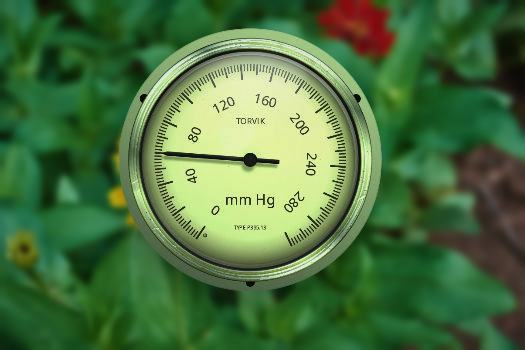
60; mmHg
